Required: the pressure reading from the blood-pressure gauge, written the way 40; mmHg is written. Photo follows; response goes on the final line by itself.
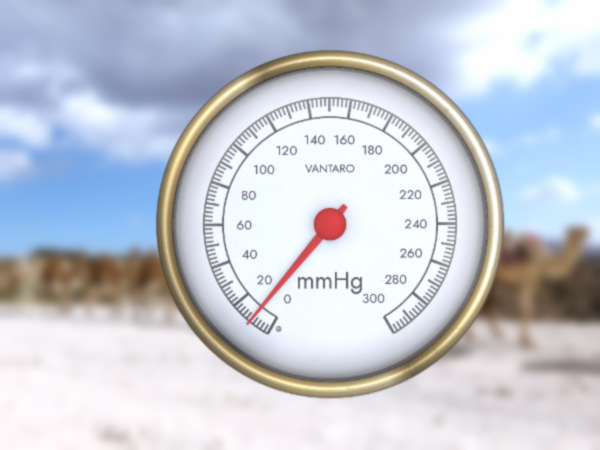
10; mmHg
